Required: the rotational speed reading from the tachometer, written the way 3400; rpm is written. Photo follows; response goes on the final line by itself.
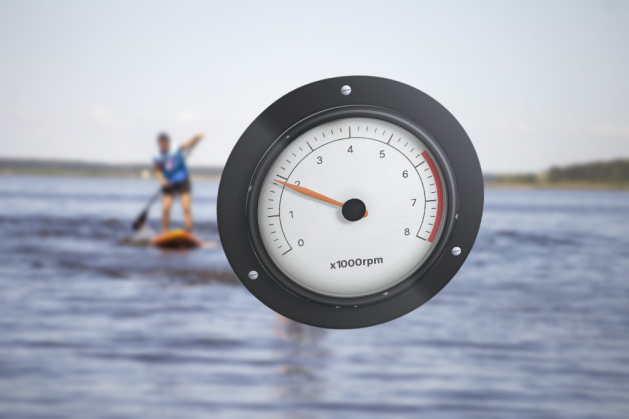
1900; rpm
